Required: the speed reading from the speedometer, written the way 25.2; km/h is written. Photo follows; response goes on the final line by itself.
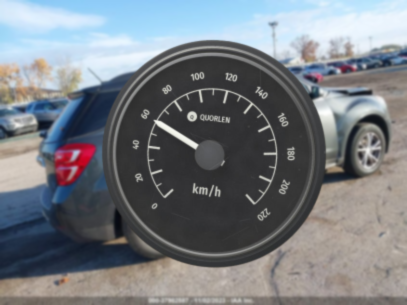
60; km/h
